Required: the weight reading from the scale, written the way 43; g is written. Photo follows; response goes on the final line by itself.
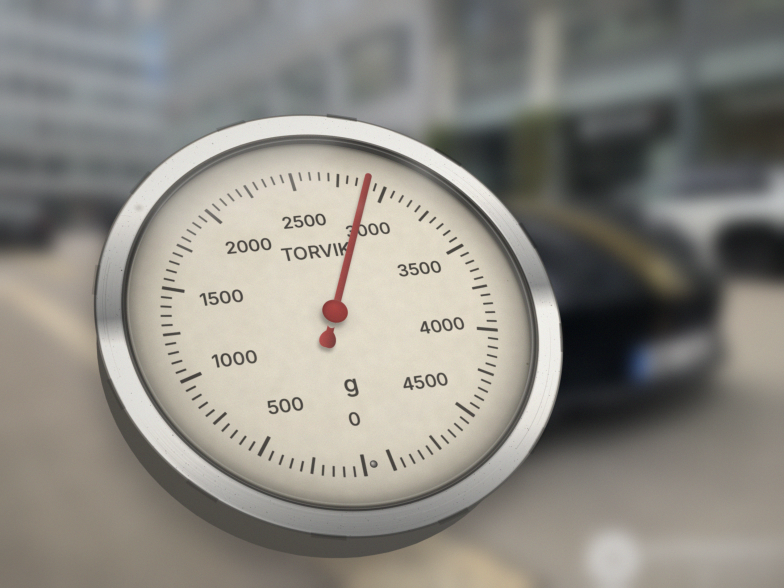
2900; g
